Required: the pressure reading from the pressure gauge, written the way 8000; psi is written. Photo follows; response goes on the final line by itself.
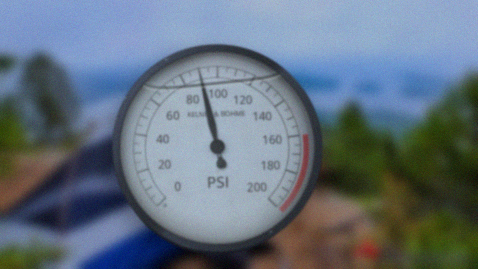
90; psi
